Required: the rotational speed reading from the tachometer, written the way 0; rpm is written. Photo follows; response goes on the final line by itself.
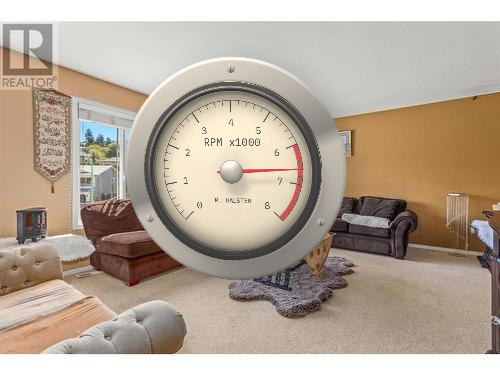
6600; rpm
